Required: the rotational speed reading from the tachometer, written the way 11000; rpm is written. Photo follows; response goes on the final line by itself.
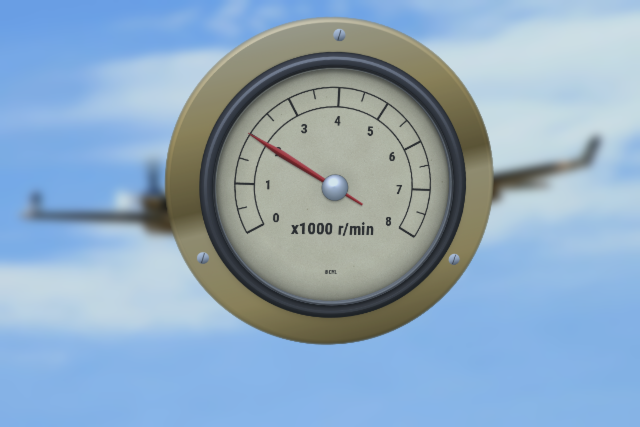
2000; rpm
